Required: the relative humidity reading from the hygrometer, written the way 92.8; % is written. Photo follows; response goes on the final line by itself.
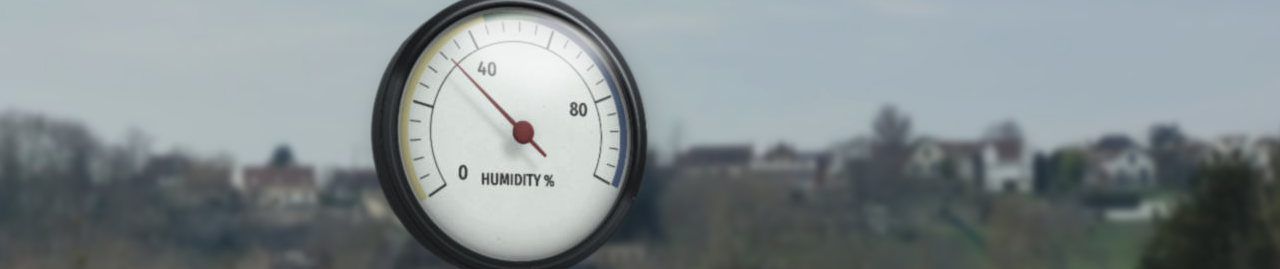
32; %
